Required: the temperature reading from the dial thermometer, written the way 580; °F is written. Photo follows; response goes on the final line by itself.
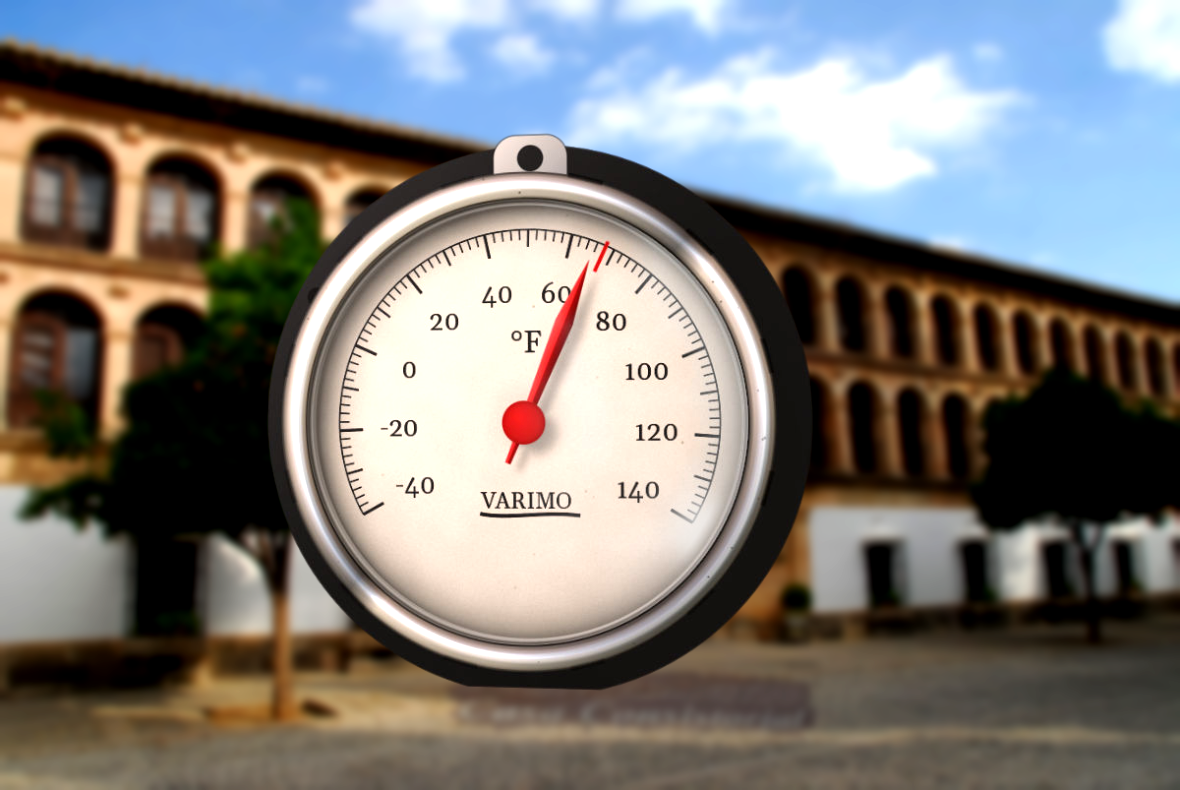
66; °F
